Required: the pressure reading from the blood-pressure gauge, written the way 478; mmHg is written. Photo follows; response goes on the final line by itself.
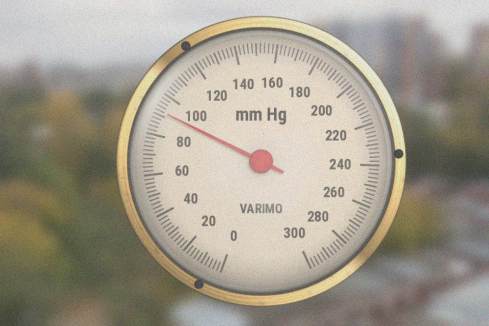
92; mmHg
